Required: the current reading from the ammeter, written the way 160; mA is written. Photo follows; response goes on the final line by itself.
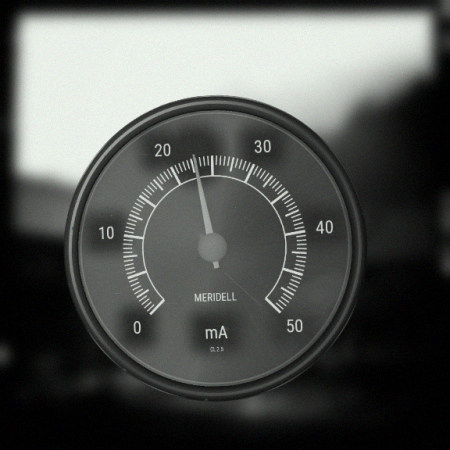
23; mA
